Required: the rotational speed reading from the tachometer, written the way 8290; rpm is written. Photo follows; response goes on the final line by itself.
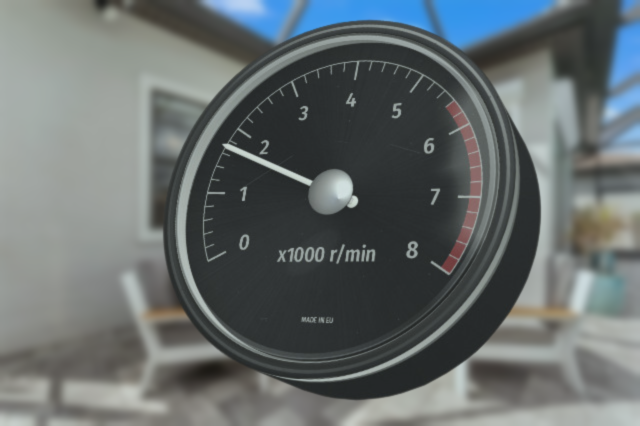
1700; rpm
